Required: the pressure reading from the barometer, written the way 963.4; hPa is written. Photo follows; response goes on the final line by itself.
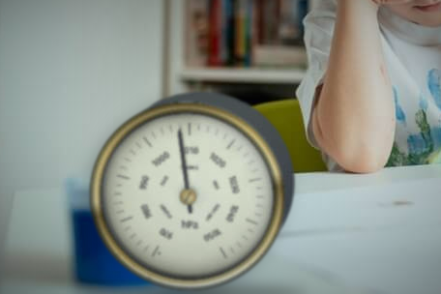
1008; hPa
